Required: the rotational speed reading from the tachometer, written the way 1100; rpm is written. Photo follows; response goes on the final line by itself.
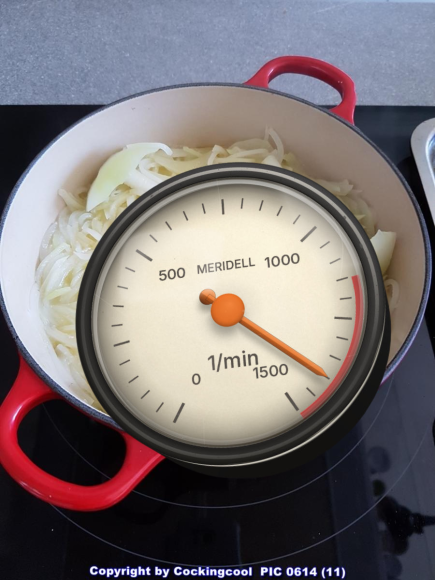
1400; rpm
